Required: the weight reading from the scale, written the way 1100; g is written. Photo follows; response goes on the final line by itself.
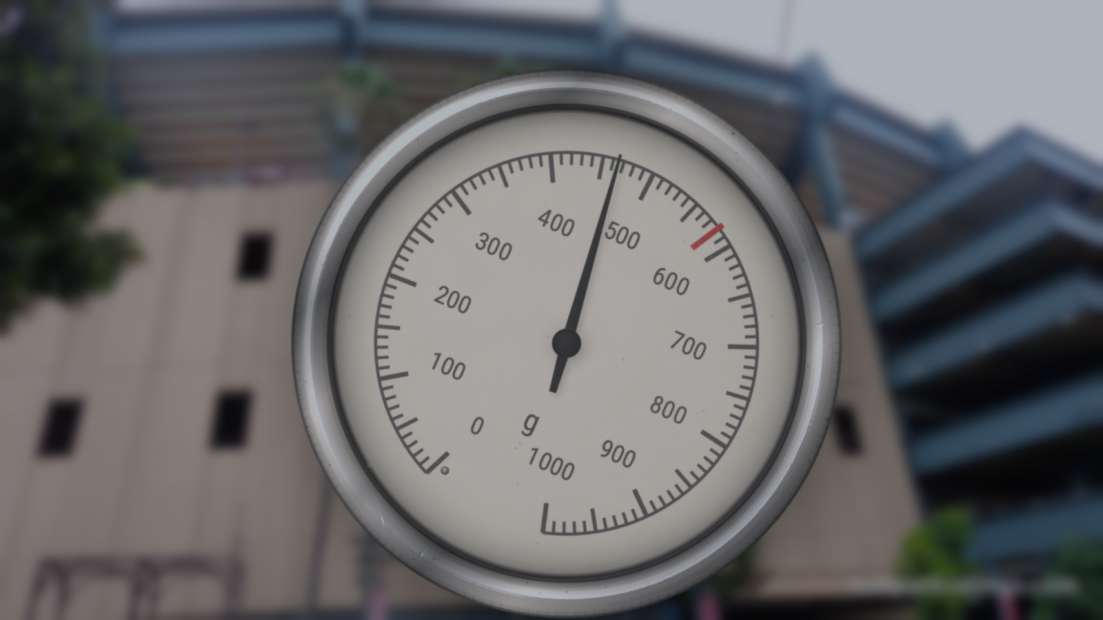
465; g
